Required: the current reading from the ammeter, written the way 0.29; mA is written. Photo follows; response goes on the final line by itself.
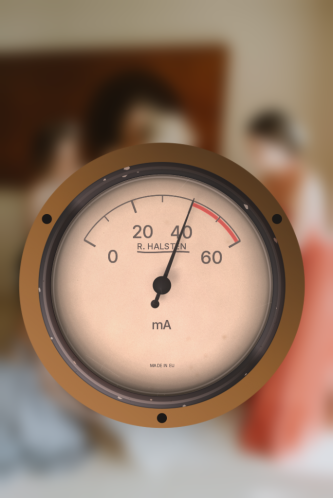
40; mA
